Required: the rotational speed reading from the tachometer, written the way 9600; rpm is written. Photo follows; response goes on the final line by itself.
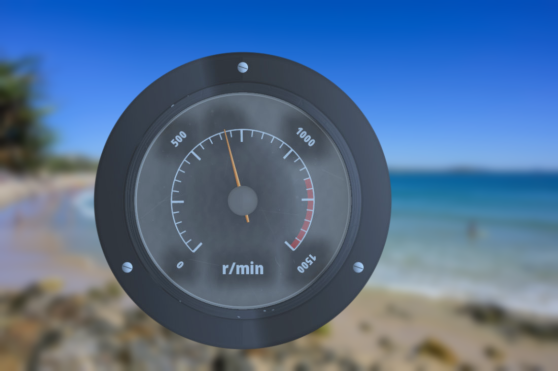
675; rpm
